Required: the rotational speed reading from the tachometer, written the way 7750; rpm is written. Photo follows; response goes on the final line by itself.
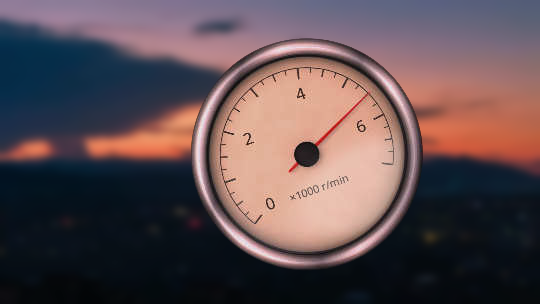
5500; rpm
